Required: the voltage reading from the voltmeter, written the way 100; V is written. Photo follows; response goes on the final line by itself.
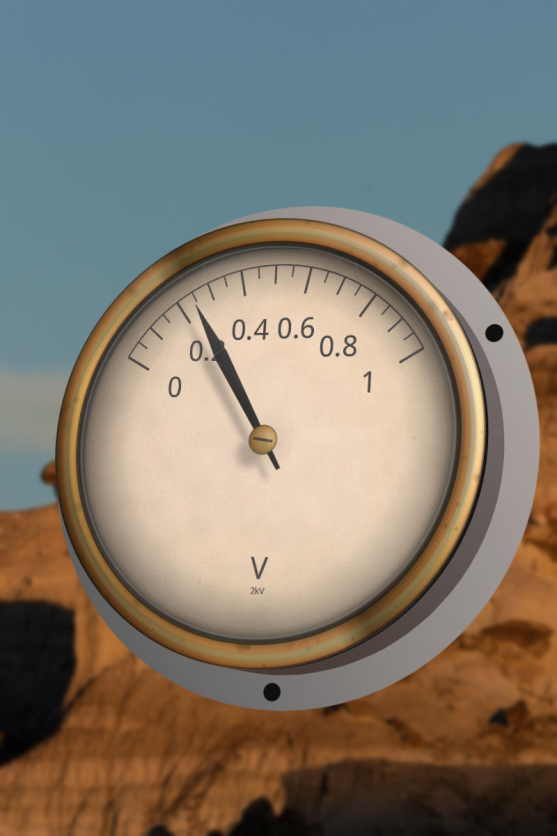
0.25; V
